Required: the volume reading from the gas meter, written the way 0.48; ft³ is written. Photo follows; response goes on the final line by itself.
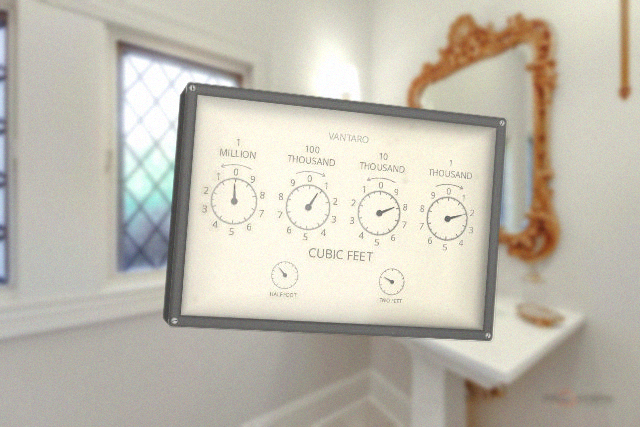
8200; ft³
